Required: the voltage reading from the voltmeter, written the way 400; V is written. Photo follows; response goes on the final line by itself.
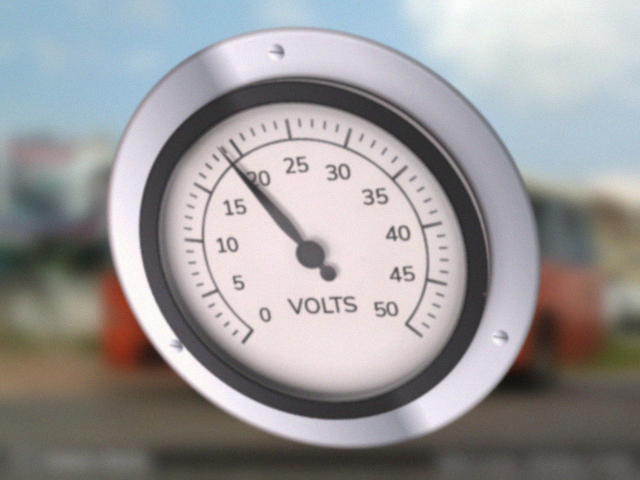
19; V
